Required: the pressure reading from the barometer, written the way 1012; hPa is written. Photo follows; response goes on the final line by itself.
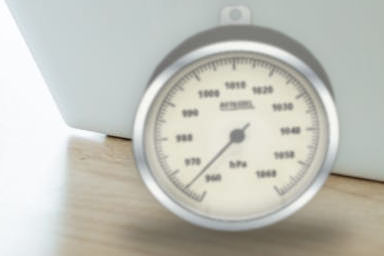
965; hPa
